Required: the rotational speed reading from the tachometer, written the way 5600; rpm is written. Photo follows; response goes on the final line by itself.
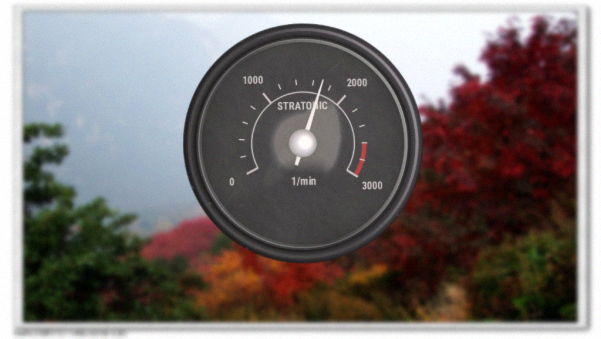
1700; rpm
